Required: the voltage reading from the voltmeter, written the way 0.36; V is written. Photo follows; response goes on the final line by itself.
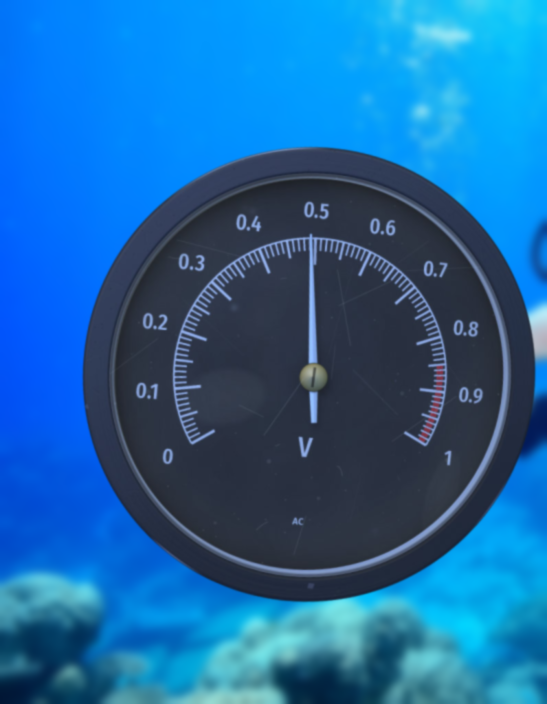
0.49; V
